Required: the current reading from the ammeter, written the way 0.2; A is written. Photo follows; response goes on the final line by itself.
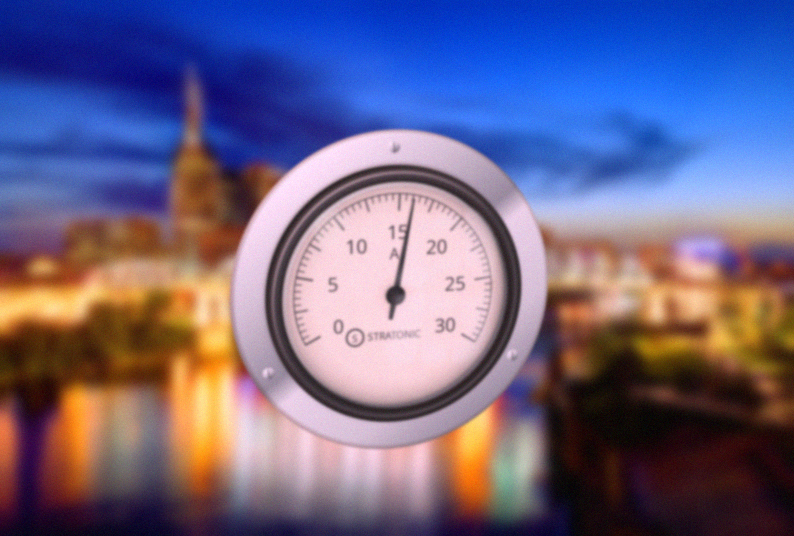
16; A
